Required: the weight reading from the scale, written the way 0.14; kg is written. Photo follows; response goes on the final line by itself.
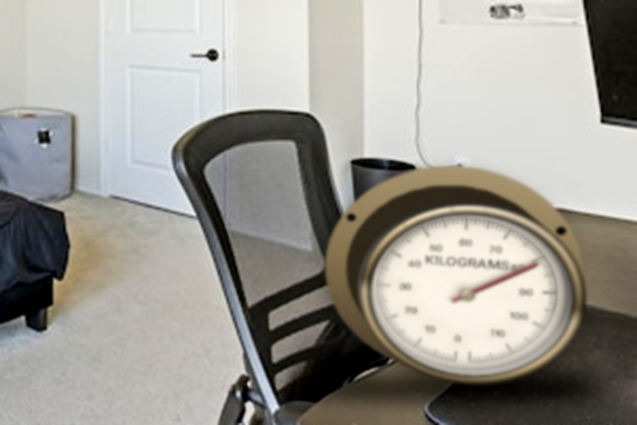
80; kg
